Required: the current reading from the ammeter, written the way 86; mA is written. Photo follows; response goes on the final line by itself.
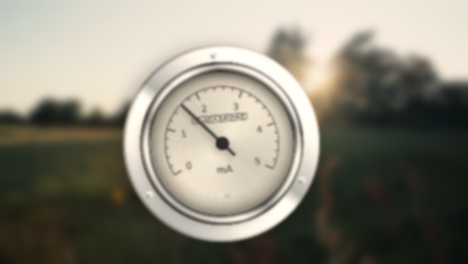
1.6; mA
